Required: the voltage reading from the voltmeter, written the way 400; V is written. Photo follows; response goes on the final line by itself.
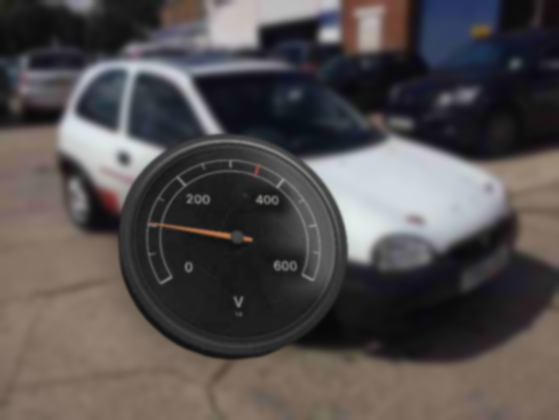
100; V
